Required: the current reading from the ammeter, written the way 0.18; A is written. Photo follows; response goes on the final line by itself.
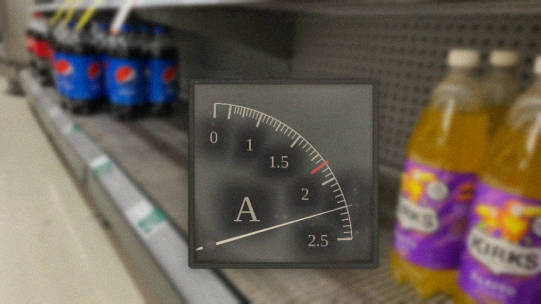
2.25; A
